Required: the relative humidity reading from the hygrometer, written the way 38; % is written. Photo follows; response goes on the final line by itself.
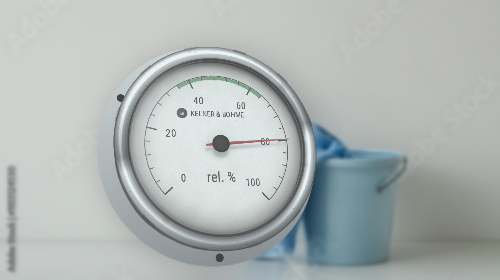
80; %
